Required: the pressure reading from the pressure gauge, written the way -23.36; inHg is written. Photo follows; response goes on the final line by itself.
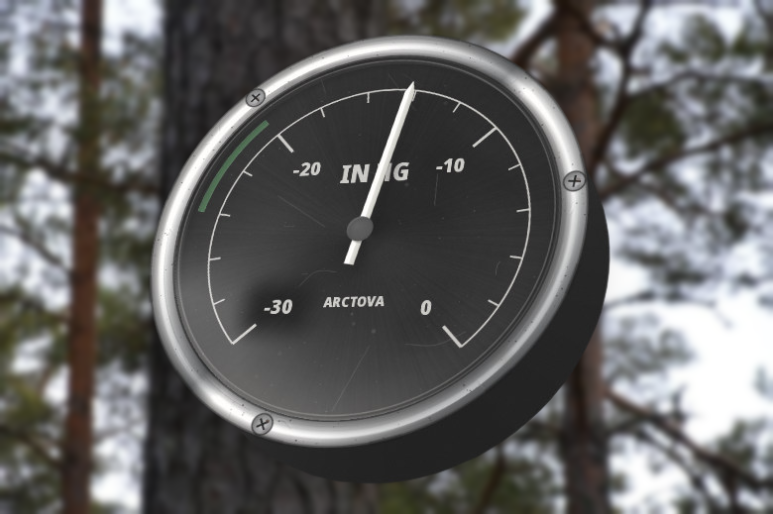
-14; inHg
